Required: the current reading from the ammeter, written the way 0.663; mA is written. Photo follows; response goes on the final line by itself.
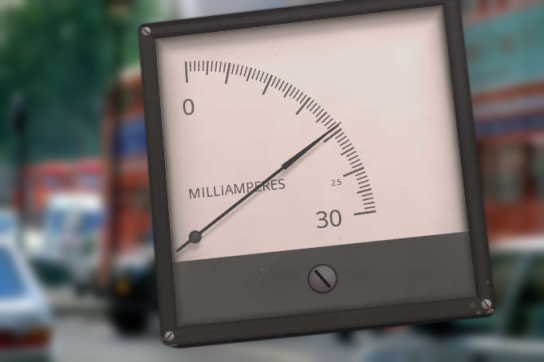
19.5; mA
